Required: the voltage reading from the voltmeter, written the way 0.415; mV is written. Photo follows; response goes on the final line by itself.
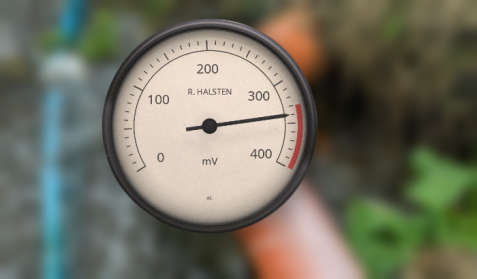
340; mV
